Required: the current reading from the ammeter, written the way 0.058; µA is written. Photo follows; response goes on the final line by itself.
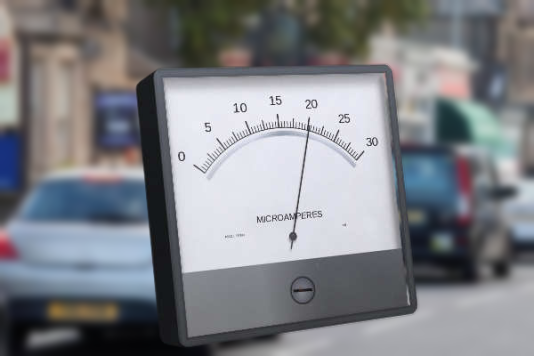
20; µA
